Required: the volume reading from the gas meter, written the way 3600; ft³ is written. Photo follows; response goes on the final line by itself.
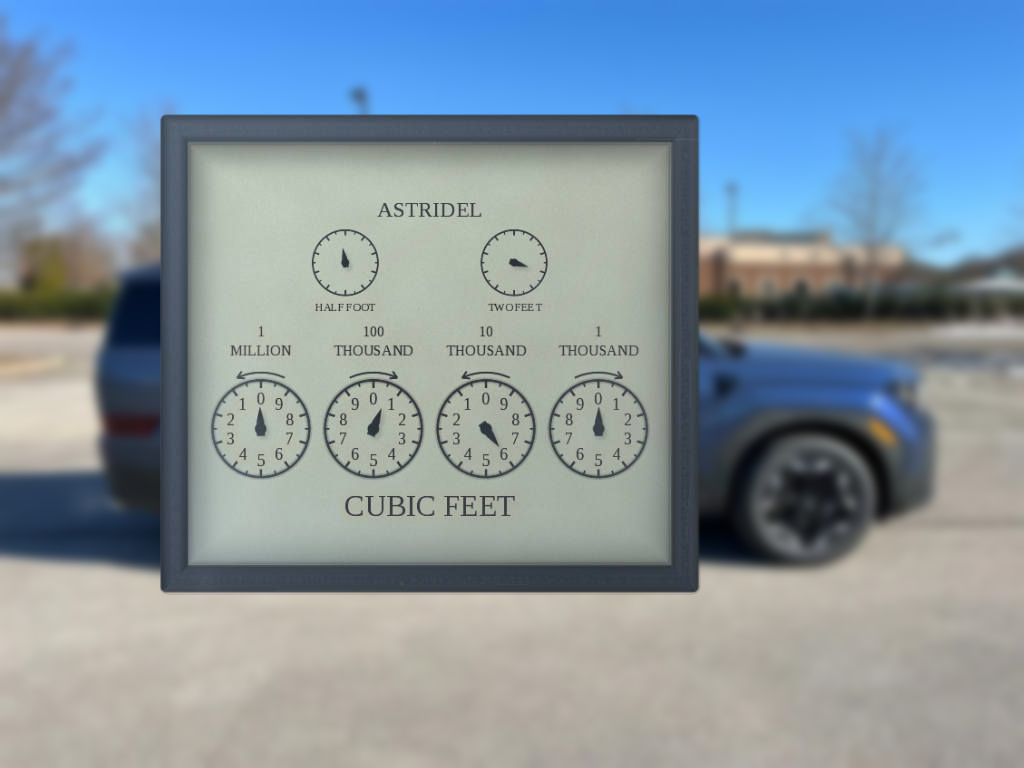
6000; ft³
